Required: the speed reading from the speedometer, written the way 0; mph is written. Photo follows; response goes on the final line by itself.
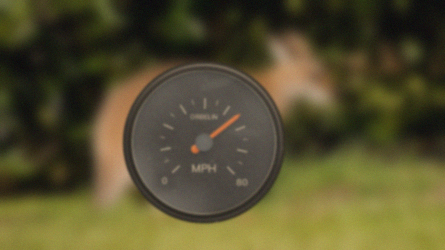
55; mph
